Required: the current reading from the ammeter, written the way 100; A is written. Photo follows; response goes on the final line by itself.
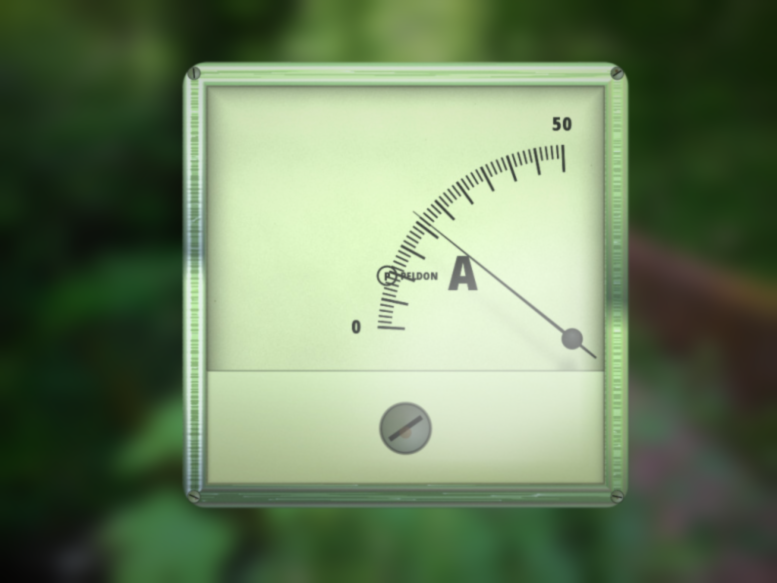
21; A
